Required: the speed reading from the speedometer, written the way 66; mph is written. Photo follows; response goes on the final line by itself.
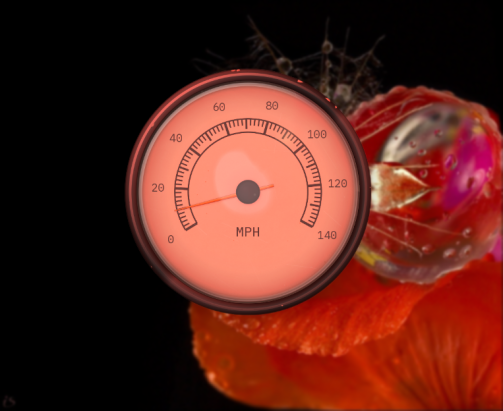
10; mph
